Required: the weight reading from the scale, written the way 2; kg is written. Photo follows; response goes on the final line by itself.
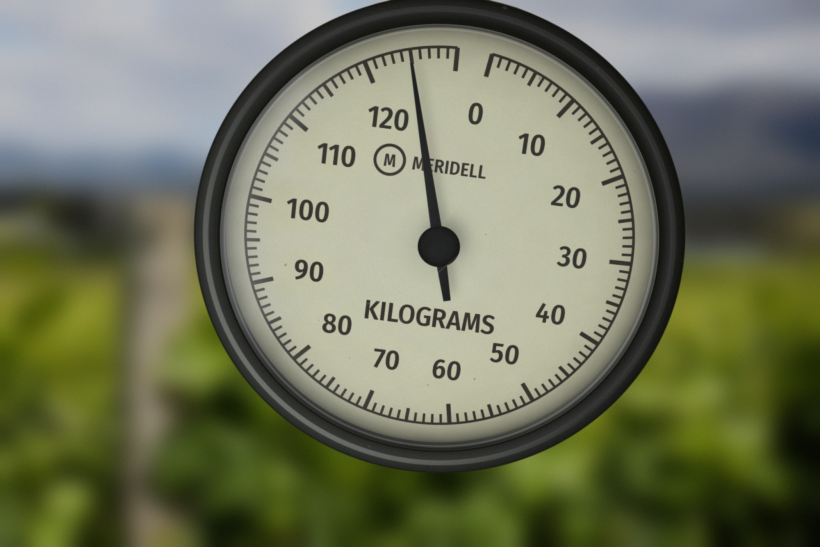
125; kg
